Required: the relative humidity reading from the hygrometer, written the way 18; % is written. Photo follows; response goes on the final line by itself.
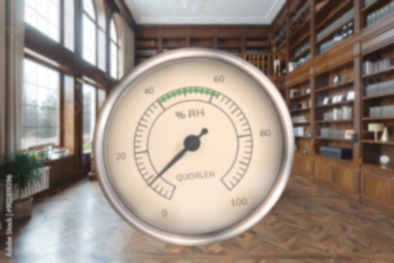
8; %
